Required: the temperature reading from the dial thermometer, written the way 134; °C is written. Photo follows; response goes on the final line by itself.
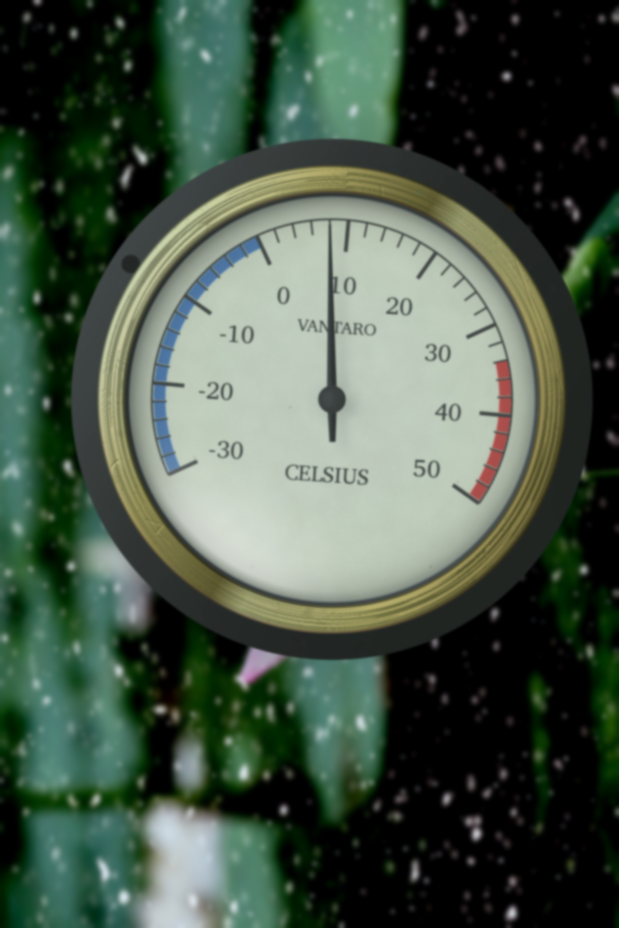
8; °C
